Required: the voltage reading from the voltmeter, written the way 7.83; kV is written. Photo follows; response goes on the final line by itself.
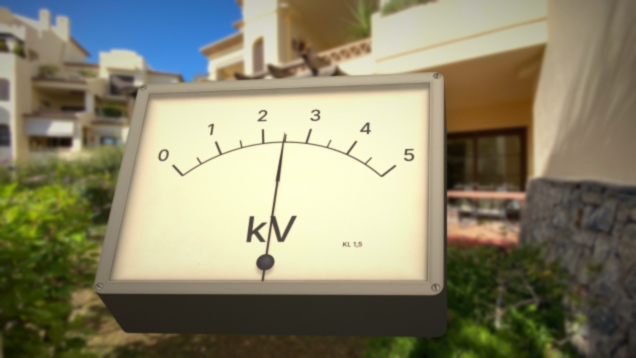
2.5; kV
